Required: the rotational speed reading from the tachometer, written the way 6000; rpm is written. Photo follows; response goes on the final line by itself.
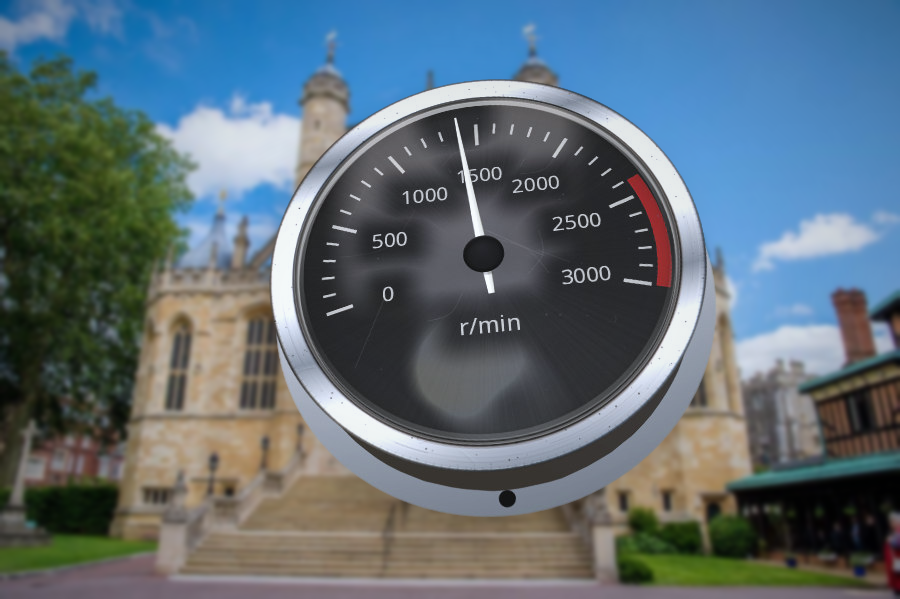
1400; rpm
